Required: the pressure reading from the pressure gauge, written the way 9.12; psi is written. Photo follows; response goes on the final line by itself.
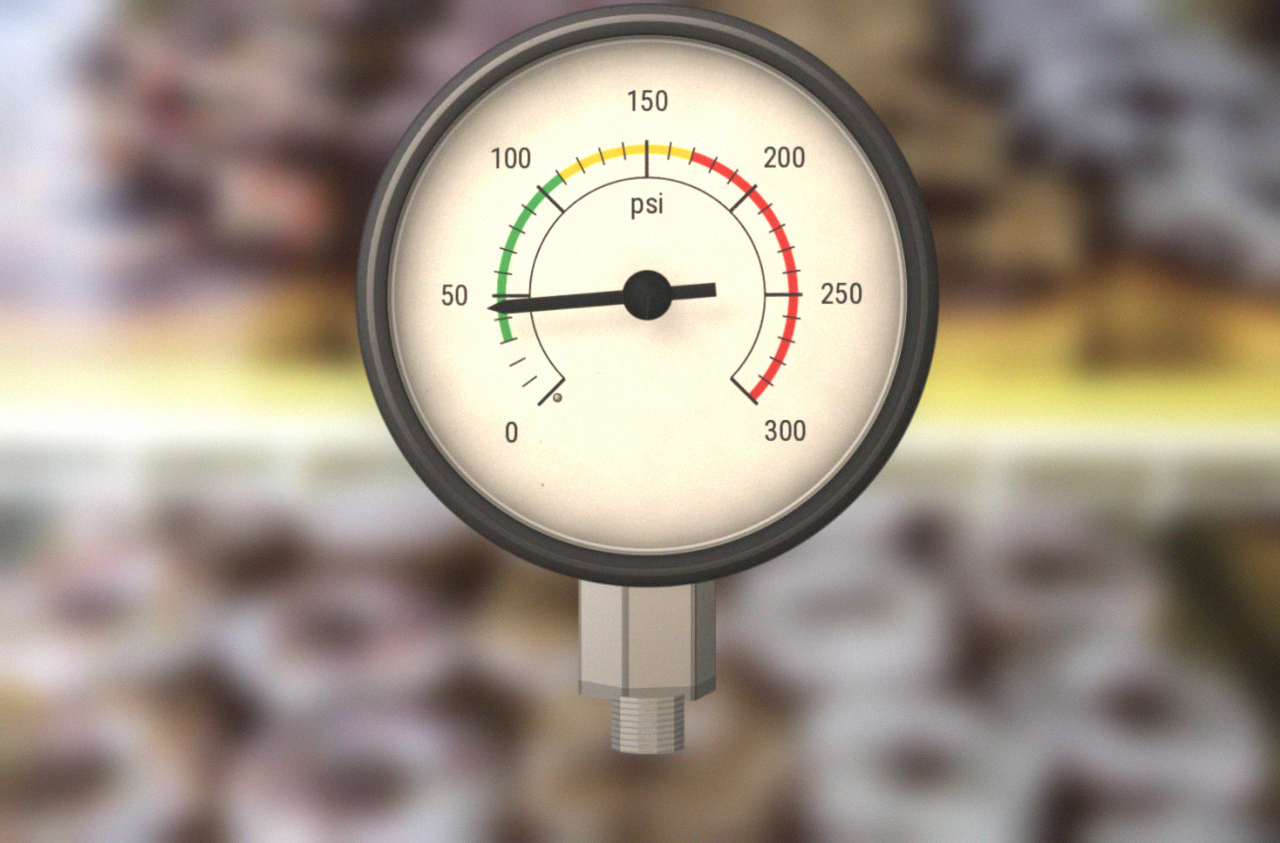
45; psi
